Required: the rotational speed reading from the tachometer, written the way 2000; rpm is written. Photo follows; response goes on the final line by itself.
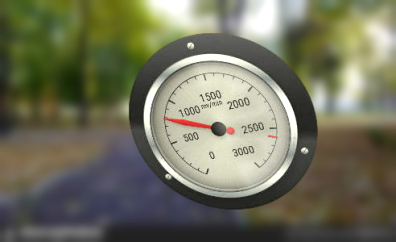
800; rpm
